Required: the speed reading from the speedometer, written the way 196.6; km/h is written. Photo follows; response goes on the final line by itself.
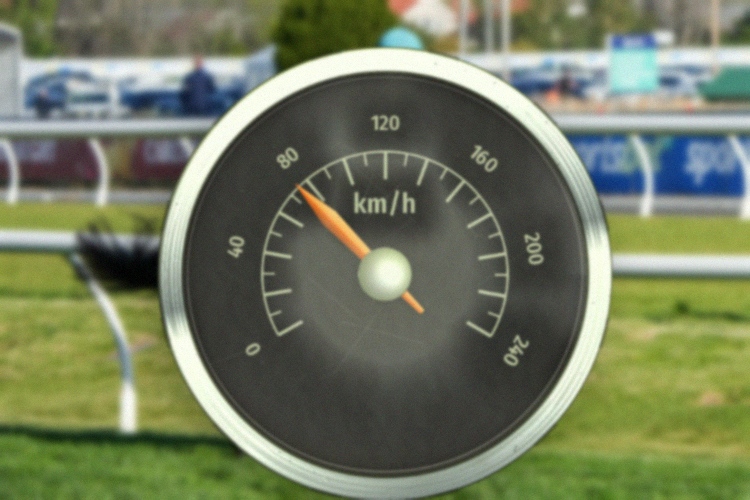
75; km/h
